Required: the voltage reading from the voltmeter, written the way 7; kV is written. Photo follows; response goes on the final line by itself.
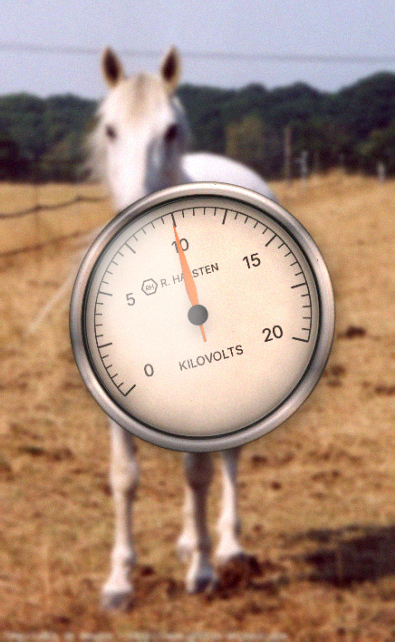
10; kV
